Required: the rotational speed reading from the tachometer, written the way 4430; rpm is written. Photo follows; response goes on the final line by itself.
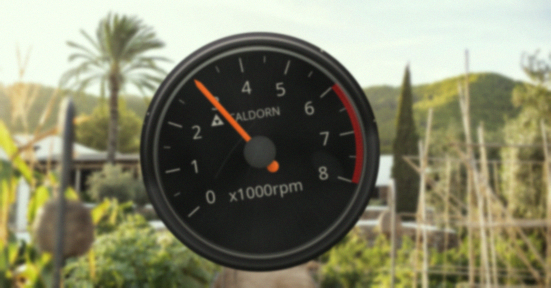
3000; rpm
